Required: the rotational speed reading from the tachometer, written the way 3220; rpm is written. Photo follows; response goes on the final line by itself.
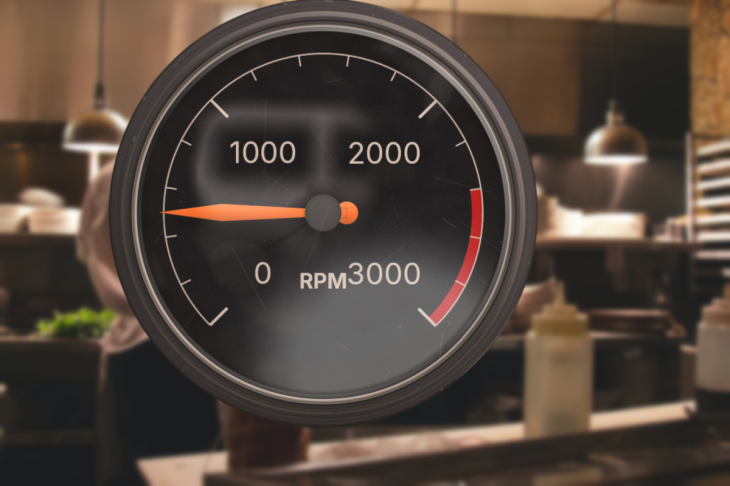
500; rpm
